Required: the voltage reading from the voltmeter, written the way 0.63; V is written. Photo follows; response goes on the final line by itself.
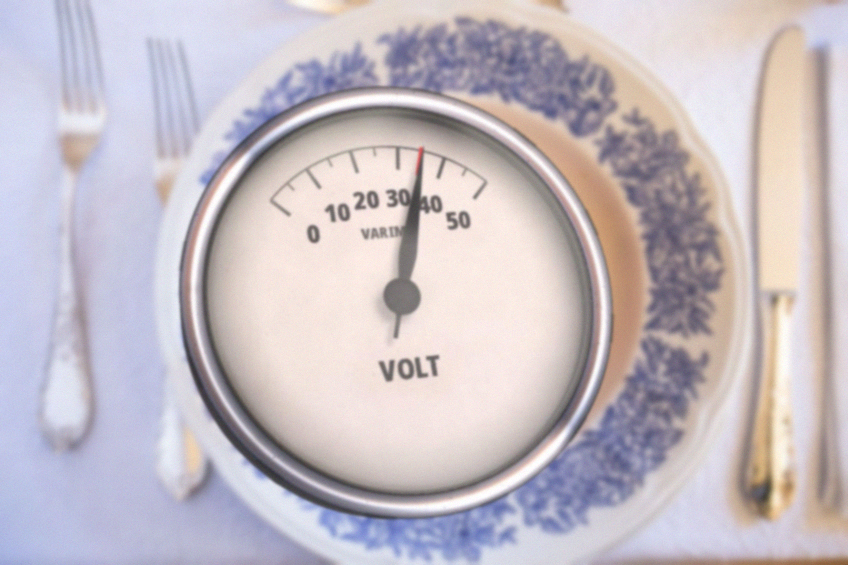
35; V
